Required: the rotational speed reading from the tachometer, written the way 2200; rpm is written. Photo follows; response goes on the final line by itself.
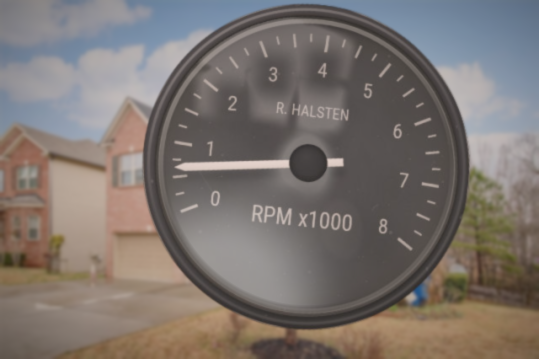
625; rpm
